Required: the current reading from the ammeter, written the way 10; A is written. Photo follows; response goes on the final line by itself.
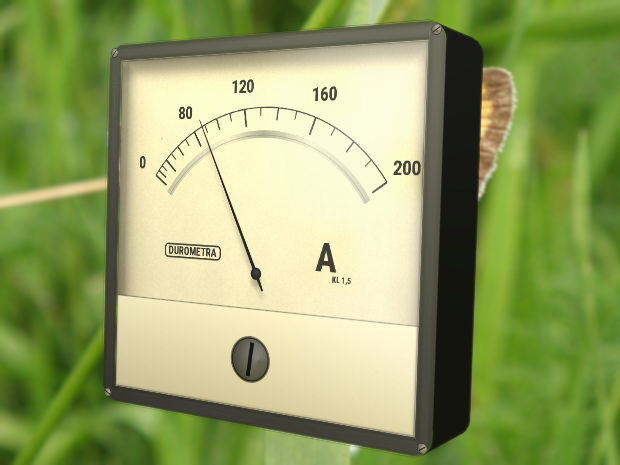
90; A
